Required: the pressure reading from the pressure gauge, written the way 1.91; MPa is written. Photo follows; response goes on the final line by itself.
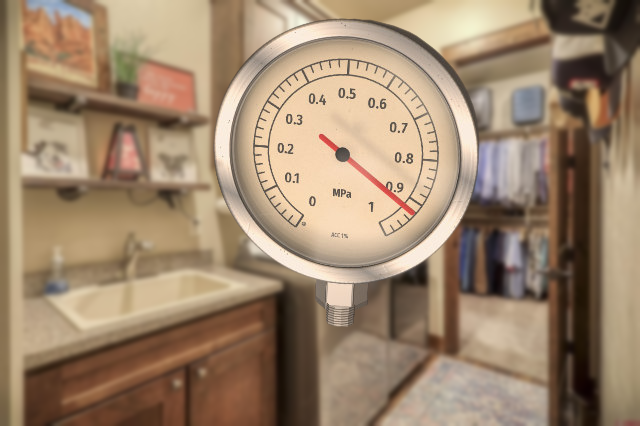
0.92; MPa
